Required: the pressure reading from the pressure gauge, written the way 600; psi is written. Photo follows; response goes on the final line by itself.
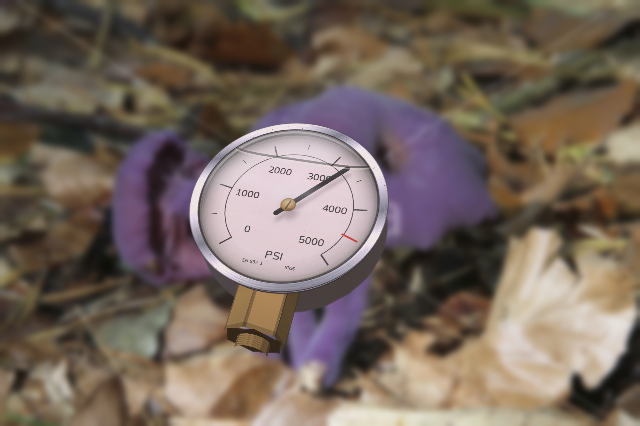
3250; psi
